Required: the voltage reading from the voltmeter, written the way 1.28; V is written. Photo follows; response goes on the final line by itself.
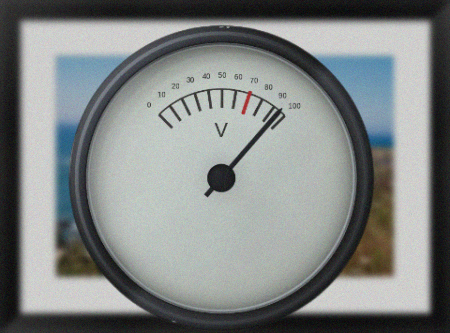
95; V
